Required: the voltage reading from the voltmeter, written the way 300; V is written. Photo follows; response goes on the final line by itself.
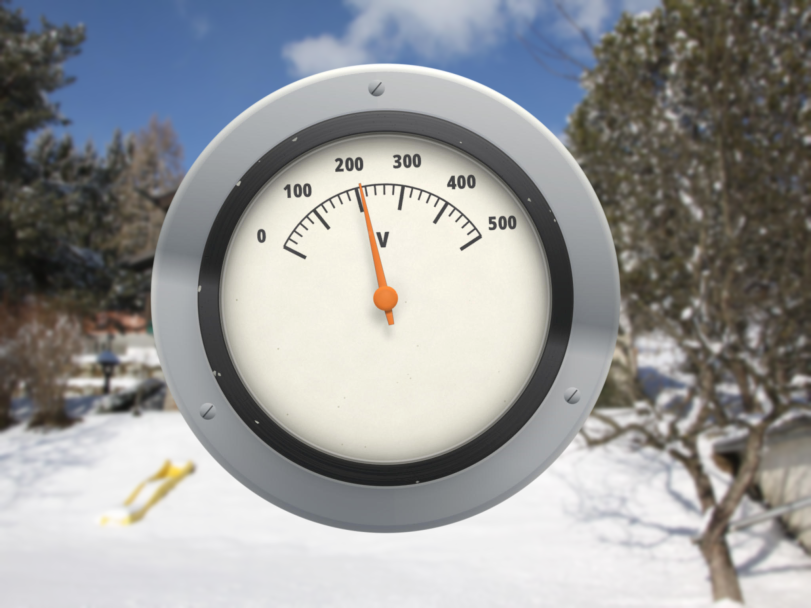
210; V
